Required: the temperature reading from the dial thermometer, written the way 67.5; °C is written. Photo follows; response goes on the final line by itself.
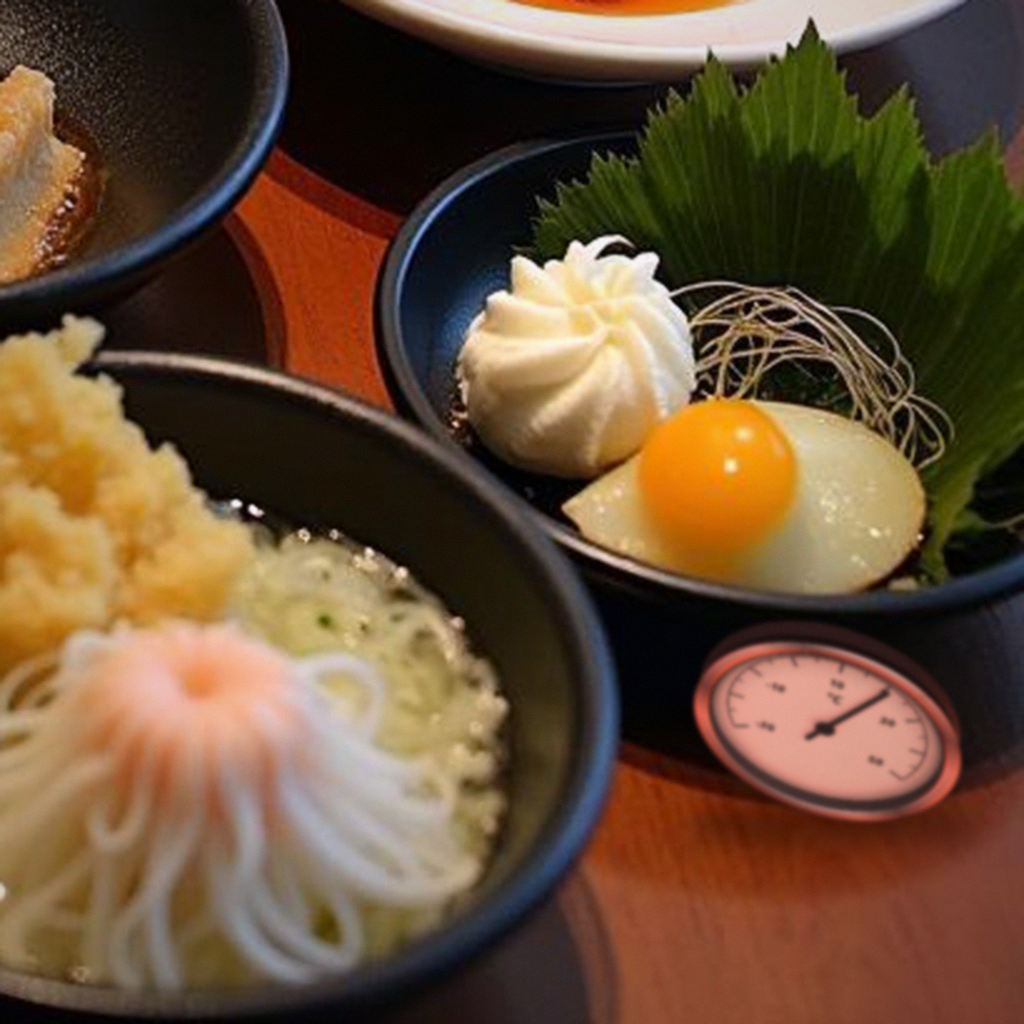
20; °C
